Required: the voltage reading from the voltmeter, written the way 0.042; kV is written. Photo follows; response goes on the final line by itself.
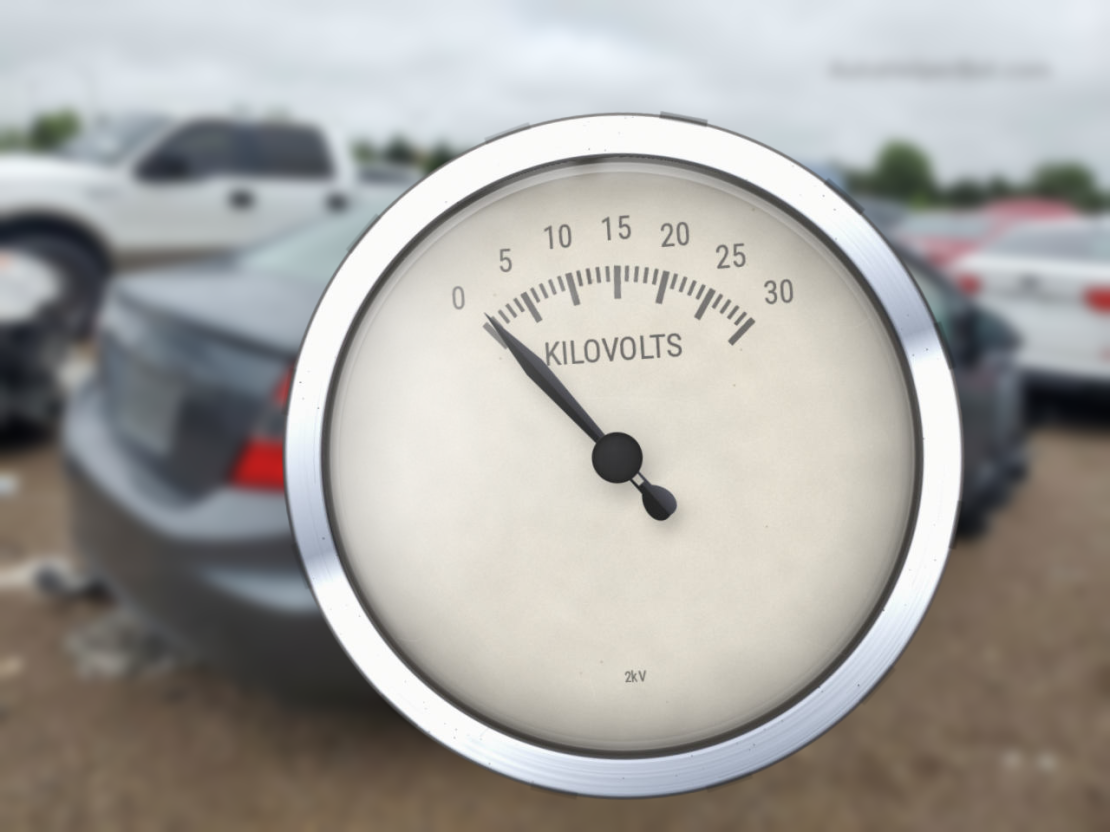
1; kV
